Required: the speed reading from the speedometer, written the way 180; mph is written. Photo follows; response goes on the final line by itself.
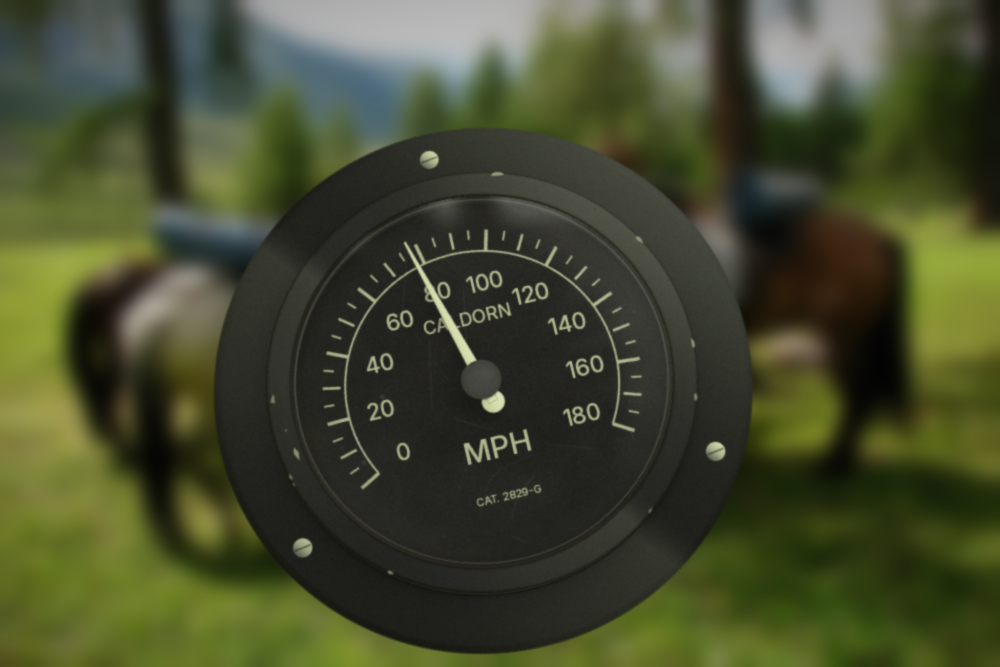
77.5; mph
